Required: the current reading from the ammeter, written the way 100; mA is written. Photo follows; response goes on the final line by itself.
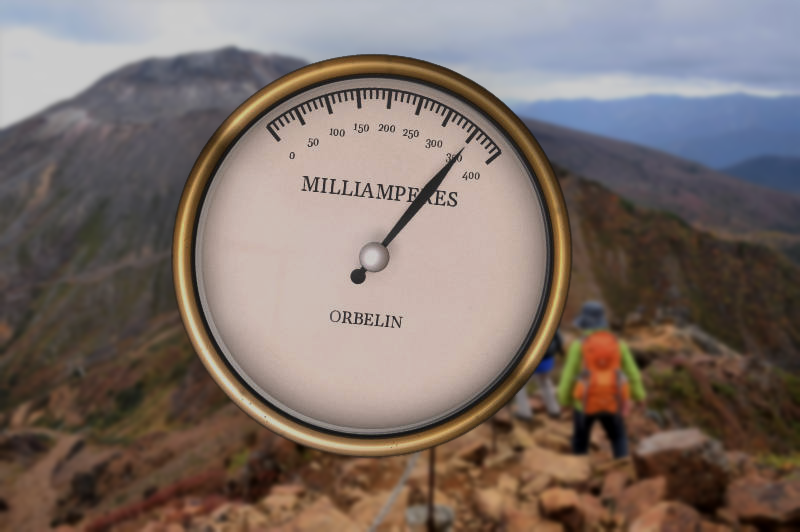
350; mA
